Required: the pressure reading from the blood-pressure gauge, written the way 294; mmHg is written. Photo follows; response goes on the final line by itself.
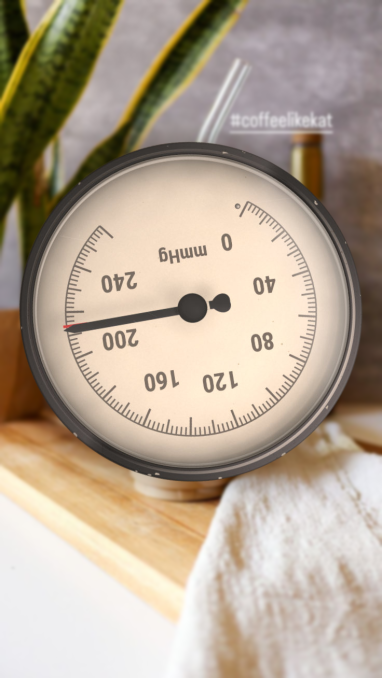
212; mmHg
